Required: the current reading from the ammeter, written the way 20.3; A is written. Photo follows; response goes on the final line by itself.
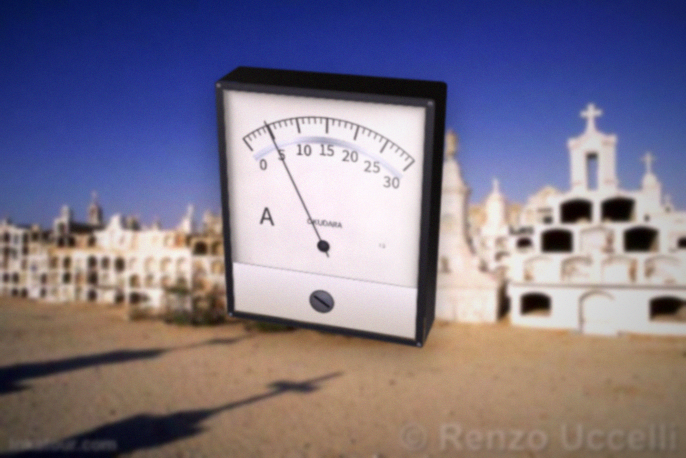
5; A
